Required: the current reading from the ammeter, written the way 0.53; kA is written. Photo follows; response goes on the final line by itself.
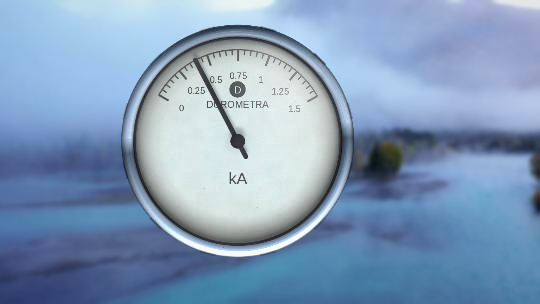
0.4; kA
